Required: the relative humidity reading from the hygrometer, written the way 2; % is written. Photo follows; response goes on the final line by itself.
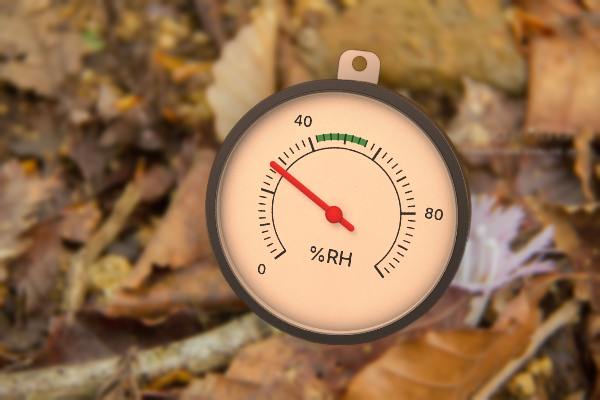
28; %
